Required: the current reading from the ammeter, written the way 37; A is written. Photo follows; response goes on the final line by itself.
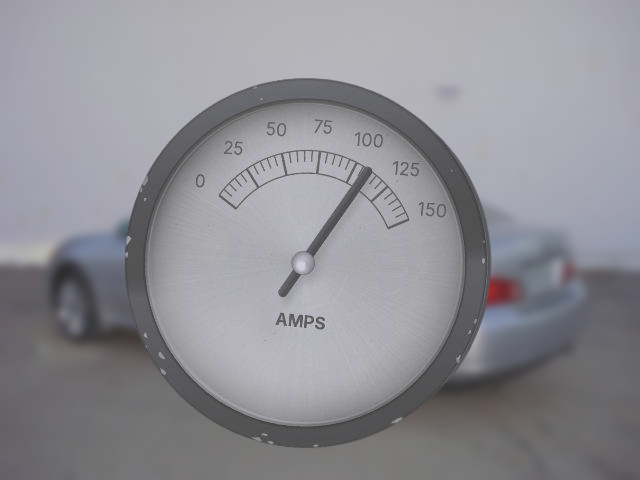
110; A
